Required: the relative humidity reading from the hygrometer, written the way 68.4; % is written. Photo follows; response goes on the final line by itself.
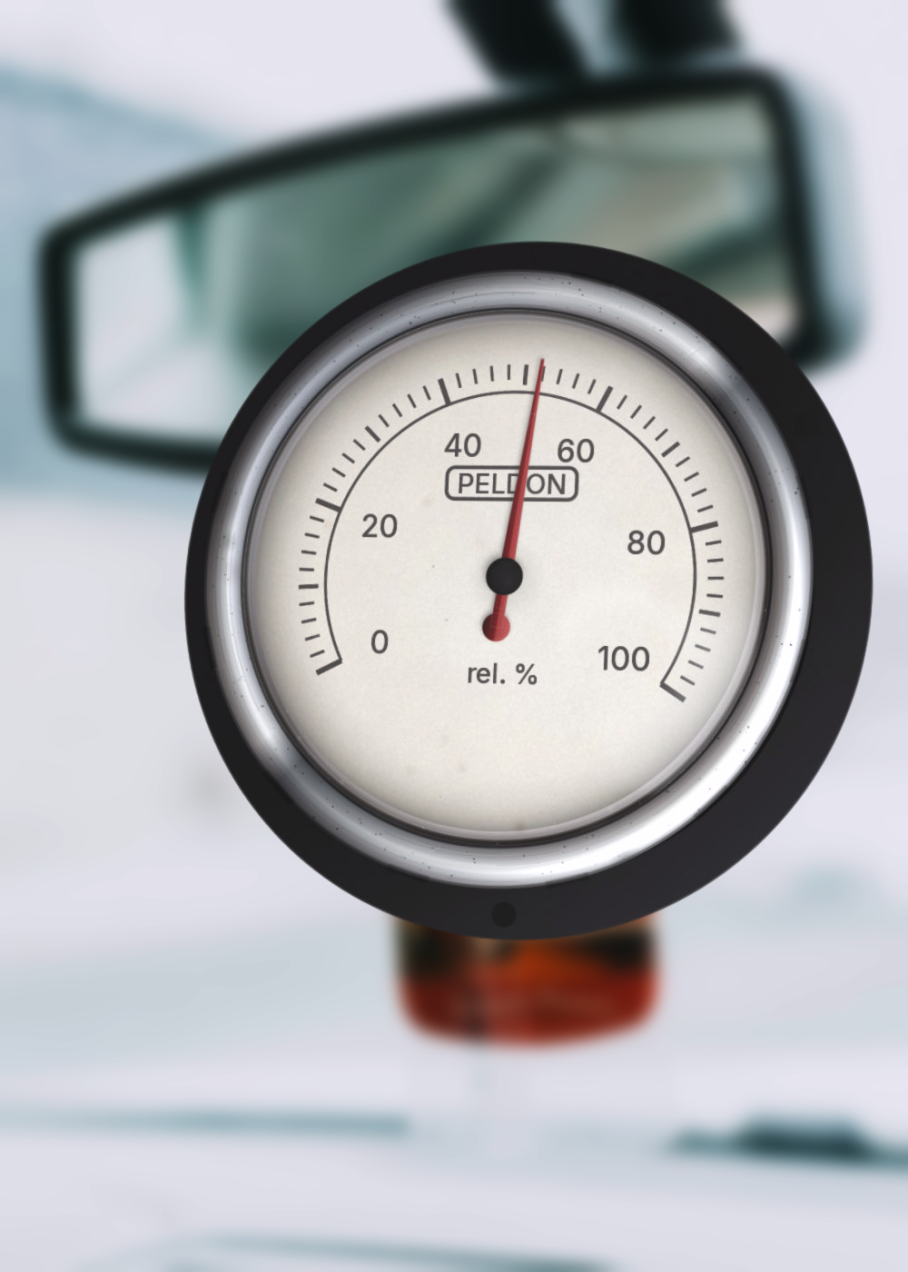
52; %
